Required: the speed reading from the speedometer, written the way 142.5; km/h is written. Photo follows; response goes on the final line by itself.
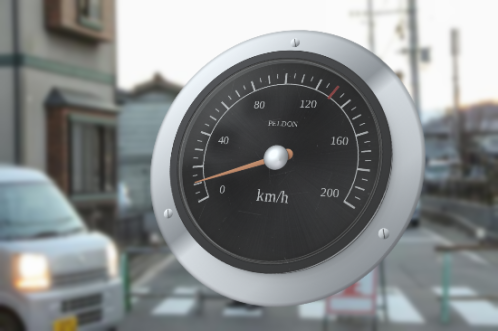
10; km/h
